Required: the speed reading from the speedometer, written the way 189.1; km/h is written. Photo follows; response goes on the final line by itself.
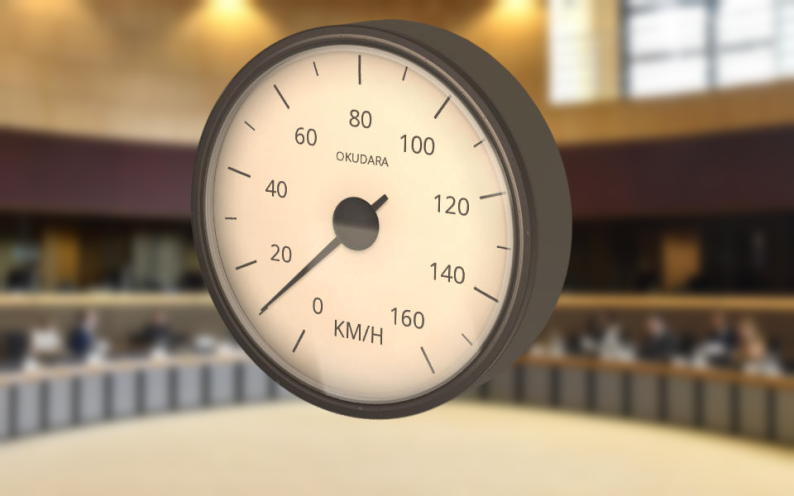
10; km/h
